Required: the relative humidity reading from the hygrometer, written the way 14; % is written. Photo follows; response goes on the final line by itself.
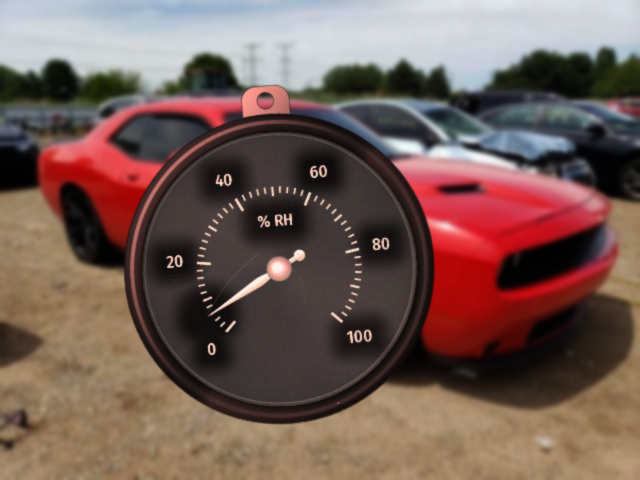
6; %
